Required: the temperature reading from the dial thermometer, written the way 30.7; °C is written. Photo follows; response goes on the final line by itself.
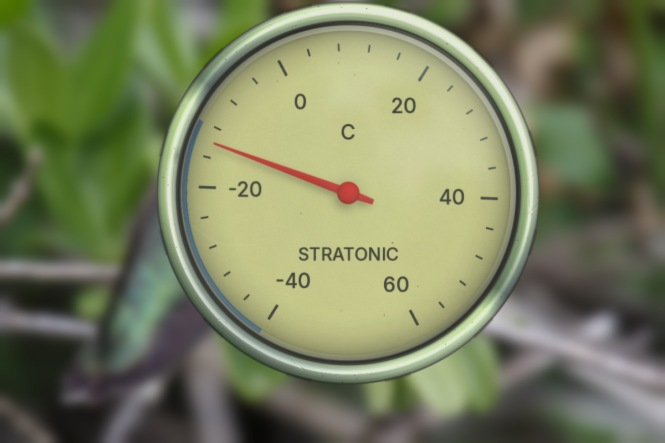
-14; °C
